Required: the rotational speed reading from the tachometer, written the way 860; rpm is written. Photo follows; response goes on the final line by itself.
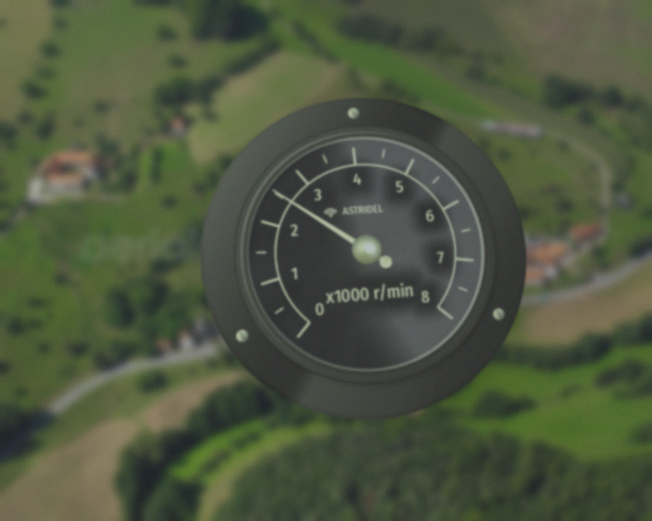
2500; rpm
